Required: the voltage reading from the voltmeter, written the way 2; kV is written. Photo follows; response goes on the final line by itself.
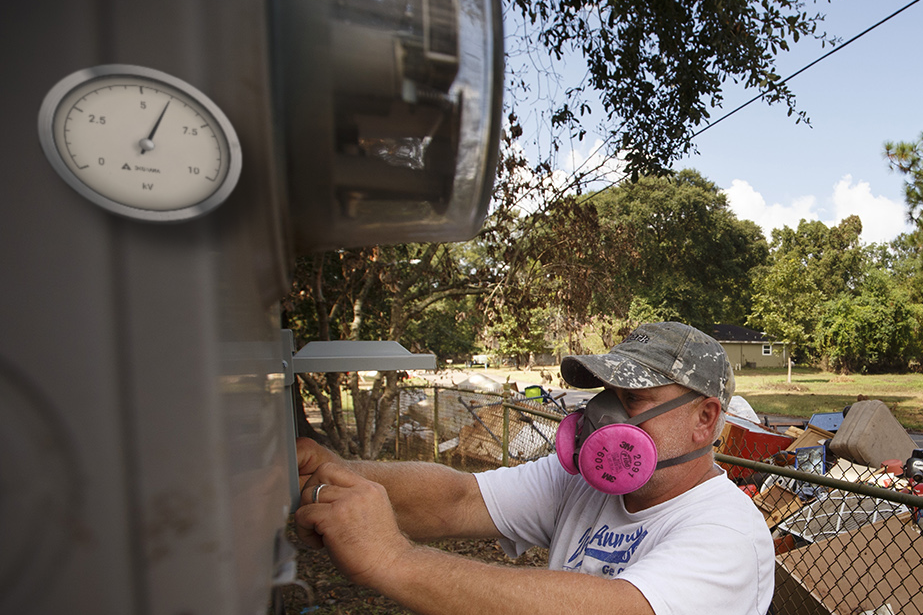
6; kV
